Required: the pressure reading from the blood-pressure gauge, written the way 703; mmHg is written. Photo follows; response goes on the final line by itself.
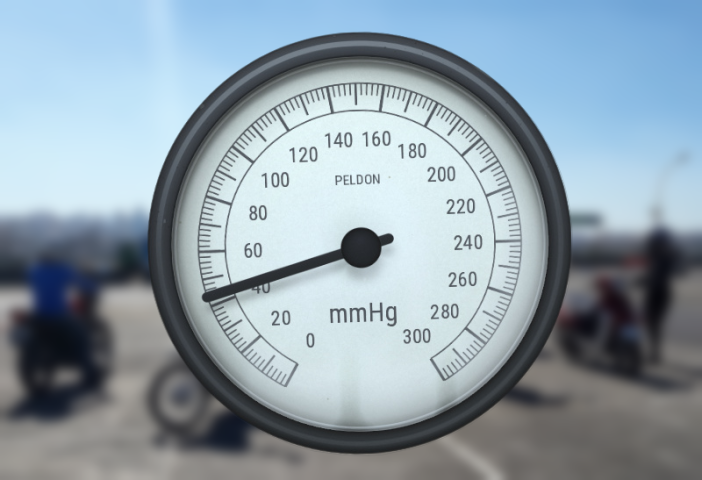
44; mmHg
